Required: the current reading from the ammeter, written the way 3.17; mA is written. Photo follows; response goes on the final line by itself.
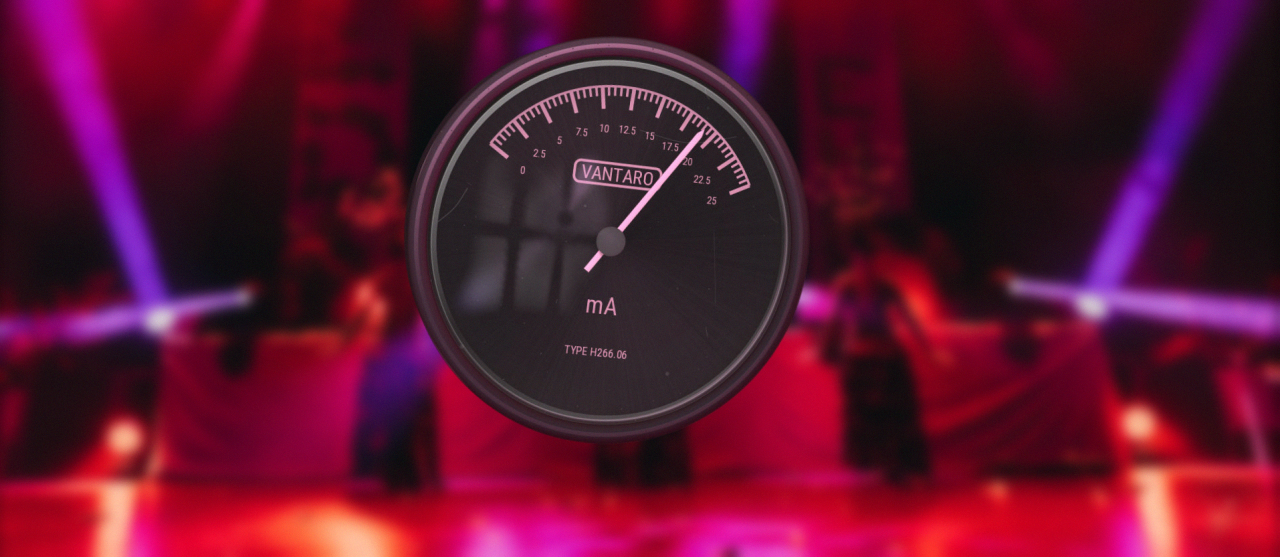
19; mA
